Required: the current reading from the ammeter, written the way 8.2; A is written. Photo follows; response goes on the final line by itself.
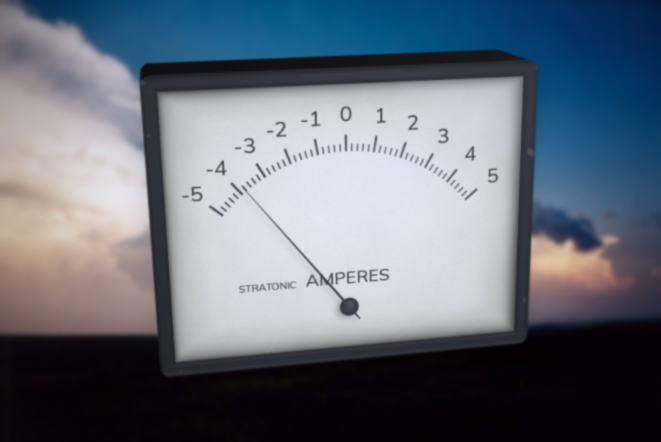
-3.8; A
